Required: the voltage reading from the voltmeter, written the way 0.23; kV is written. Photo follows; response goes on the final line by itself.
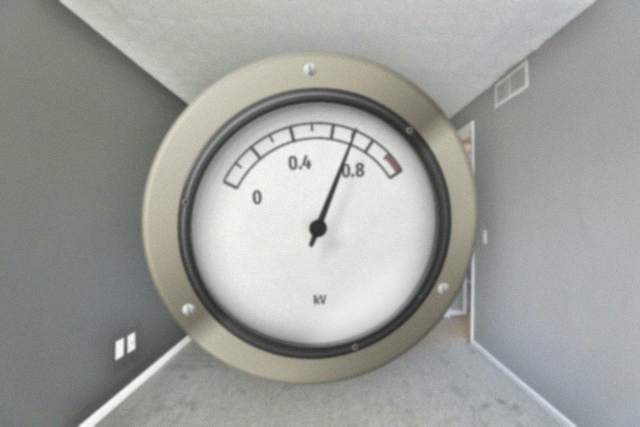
0.7; kV
